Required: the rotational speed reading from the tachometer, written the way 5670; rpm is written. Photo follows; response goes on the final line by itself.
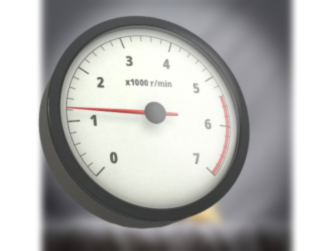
1200; rpm
